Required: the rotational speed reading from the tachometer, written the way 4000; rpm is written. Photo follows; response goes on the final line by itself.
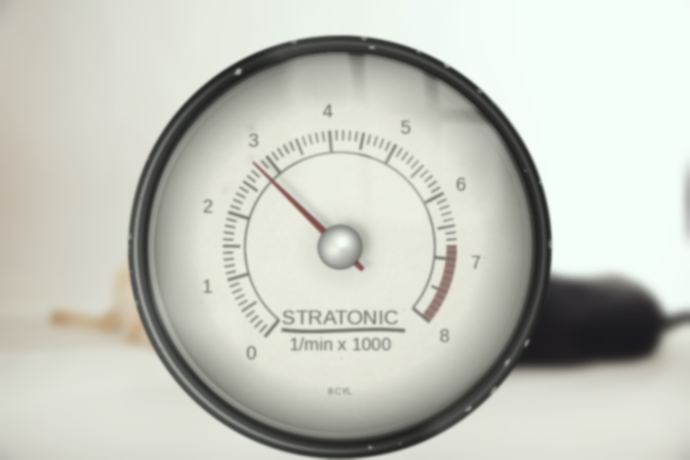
2800; rpm
